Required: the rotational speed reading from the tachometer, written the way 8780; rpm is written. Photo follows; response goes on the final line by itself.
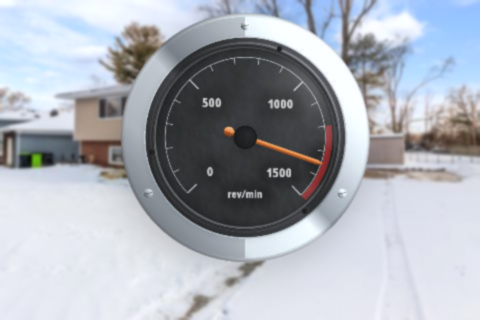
1350; rpm
